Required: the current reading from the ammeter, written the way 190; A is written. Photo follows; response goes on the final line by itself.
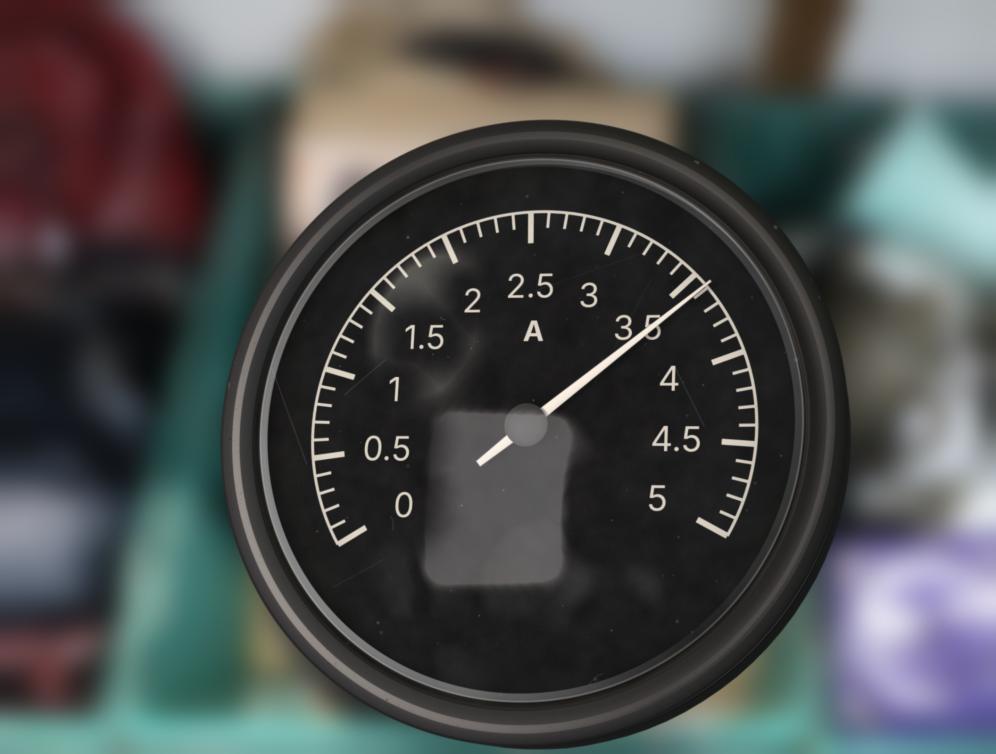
3.6; A
